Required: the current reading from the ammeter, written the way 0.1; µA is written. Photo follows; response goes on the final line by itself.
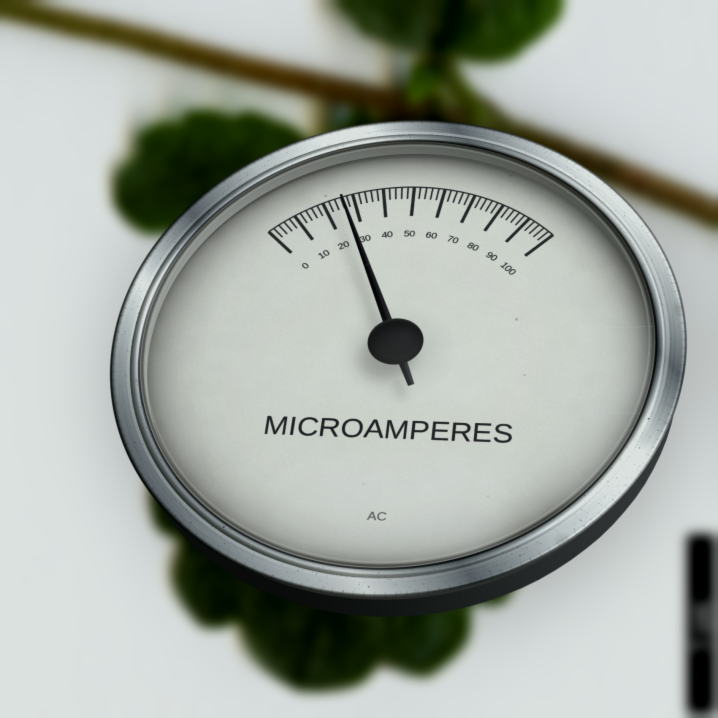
26; µA
